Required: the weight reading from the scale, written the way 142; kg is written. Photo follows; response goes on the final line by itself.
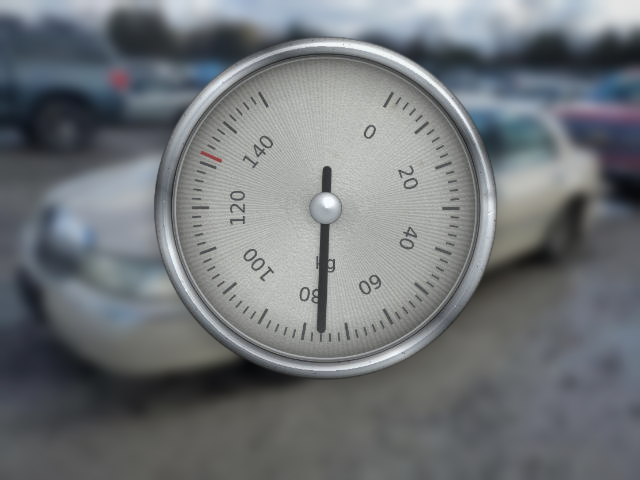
76; kg
